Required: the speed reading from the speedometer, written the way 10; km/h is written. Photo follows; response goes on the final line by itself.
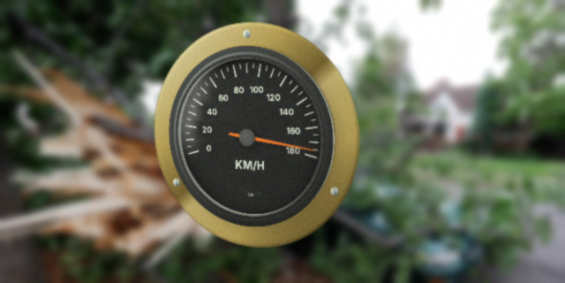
175; km/h
